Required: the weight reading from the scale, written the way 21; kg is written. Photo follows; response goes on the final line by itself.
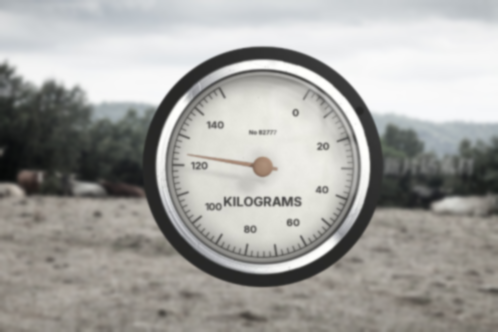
124; kg
